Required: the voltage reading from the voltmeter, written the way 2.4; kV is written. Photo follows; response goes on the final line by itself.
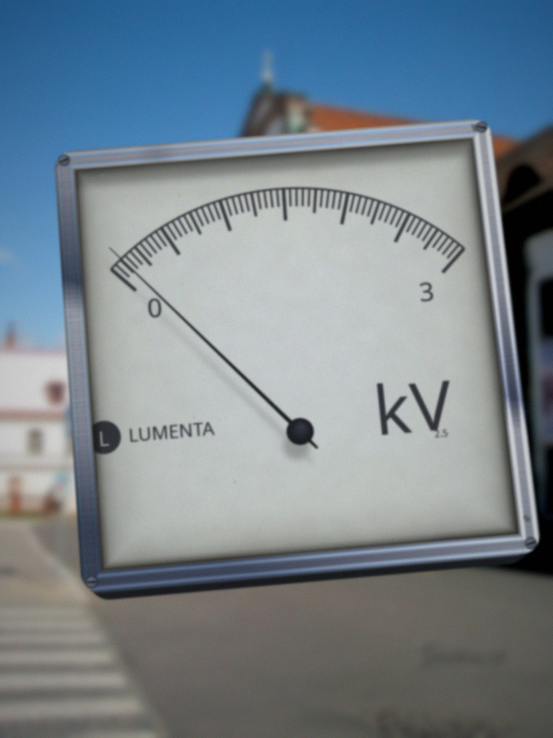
0.1; kV
